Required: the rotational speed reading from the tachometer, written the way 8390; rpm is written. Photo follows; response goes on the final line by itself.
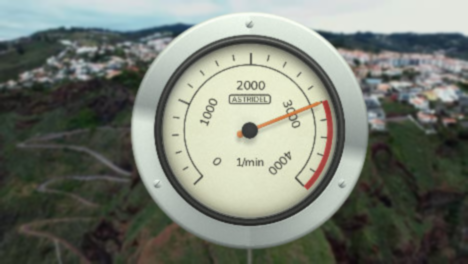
3000; rpm
